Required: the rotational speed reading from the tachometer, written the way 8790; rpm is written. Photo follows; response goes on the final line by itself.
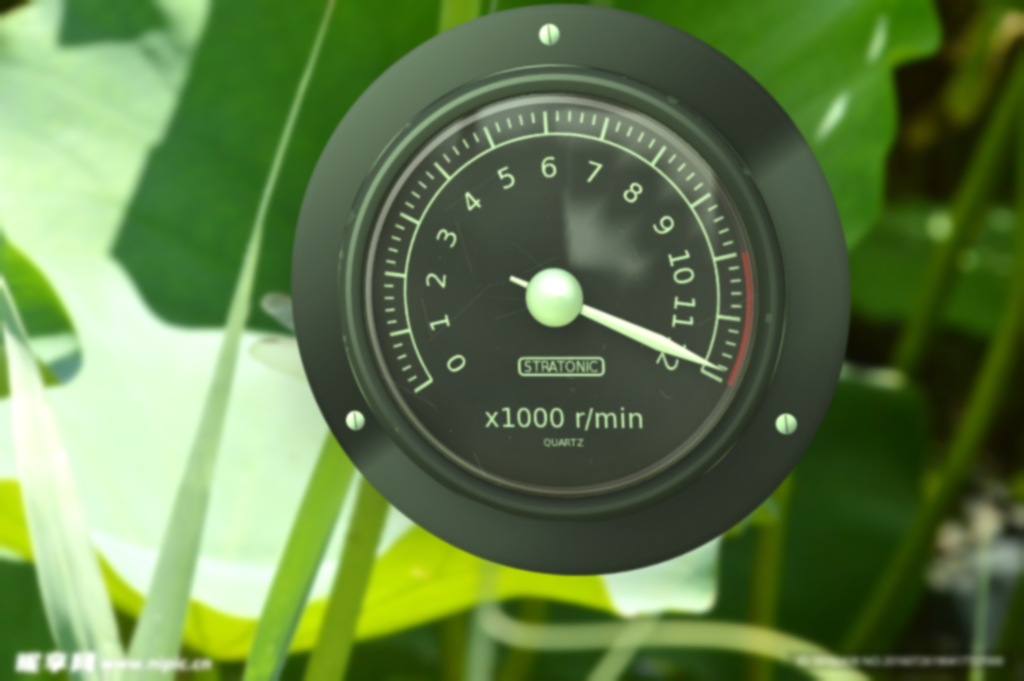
11800; rpm
